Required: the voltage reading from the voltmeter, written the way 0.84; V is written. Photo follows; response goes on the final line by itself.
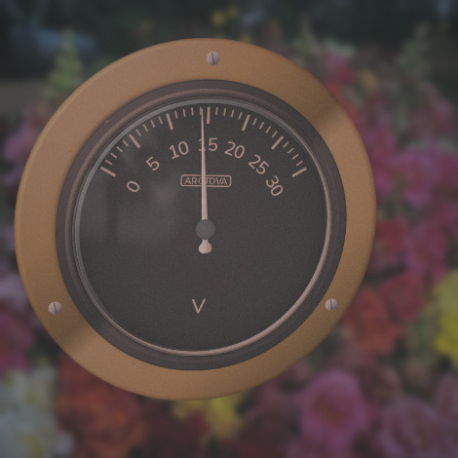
14; V
